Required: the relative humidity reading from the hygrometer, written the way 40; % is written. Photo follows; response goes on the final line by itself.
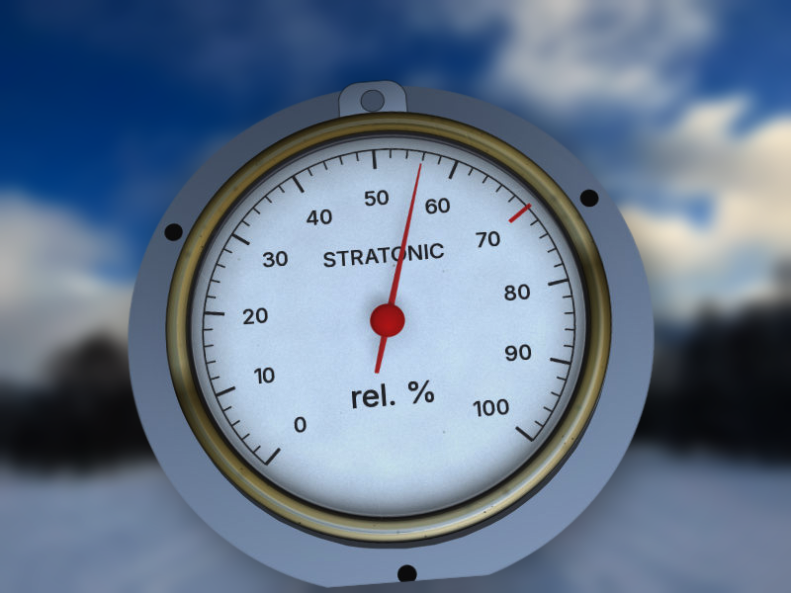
56; %
